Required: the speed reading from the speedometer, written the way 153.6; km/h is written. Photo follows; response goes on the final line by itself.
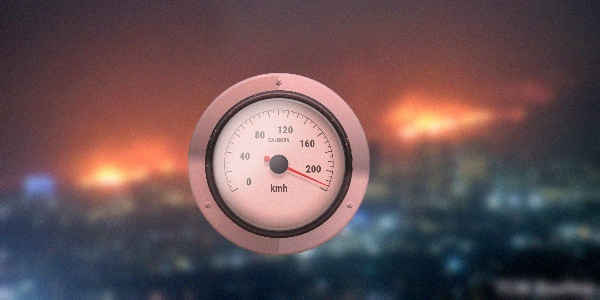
215; km/h
